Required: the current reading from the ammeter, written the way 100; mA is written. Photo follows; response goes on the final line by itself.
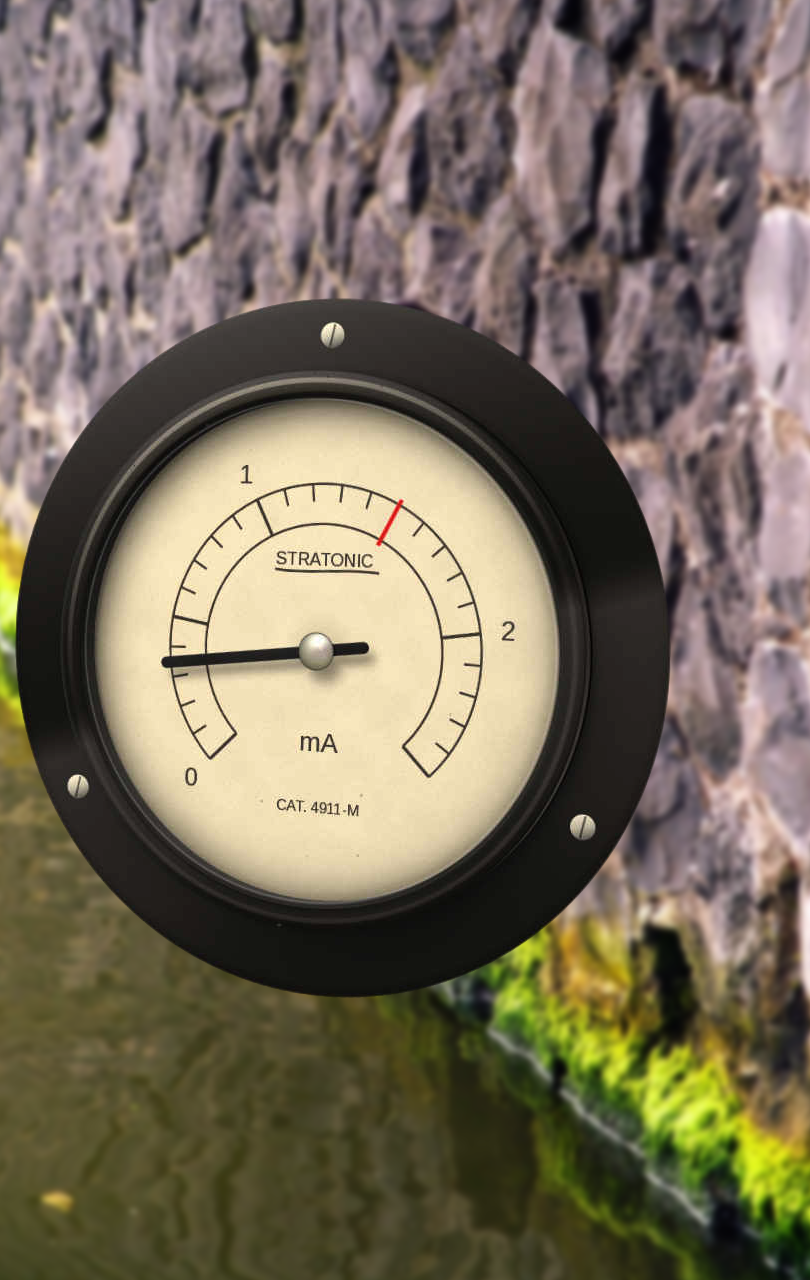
0.35; mA
